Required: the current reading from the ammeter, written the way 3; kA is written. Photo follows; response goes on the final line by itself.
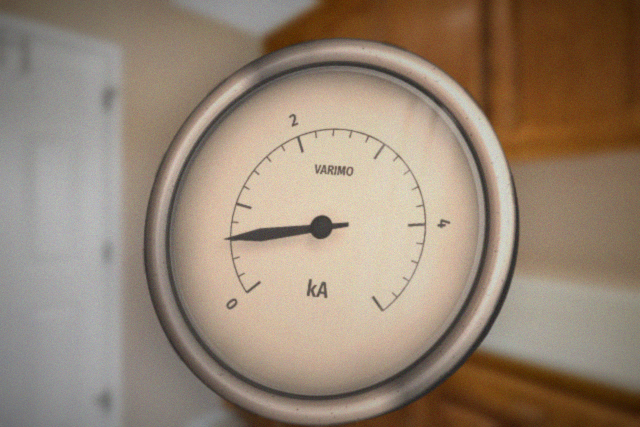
0.6; kA
